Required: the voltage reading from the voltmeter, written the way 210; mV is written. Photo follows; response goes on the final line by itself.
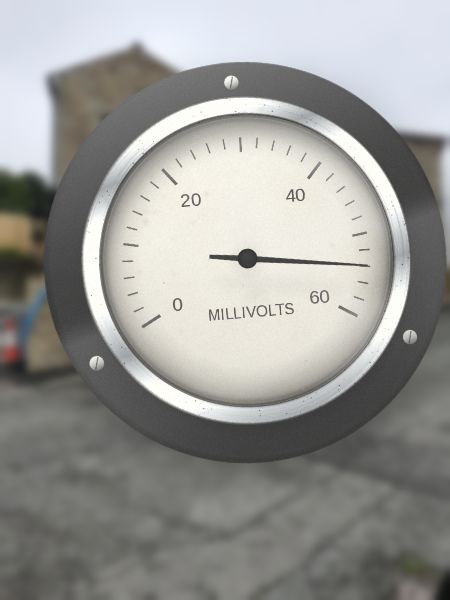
54; mV
